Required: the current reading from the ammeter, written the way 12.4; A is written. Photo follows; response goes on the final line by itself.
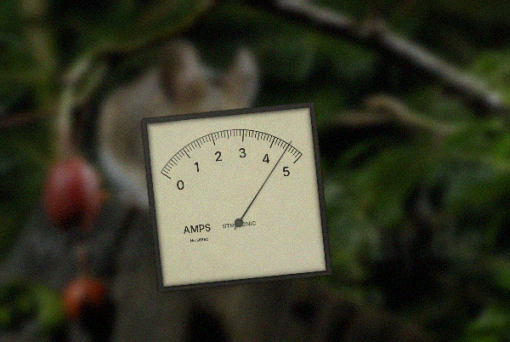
4.5; A
